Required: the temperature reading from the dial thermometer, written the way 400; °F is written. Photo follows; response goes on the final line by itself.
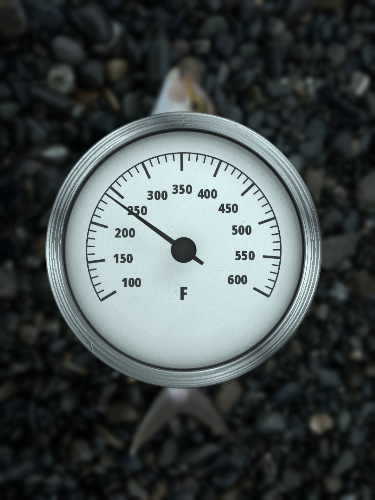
240; °F
